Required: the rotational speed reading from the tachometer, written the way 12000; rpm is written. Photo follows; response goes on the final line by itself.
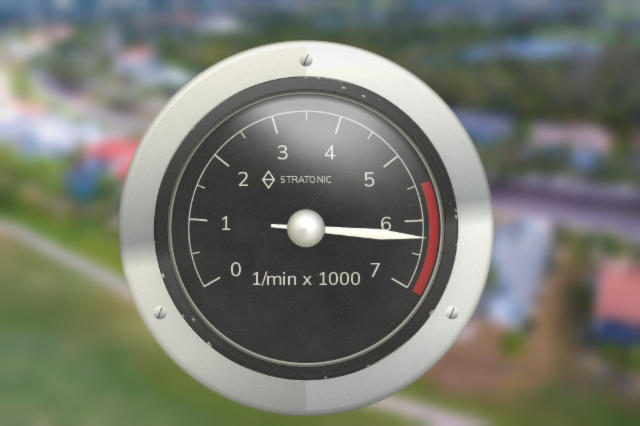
6250; rpm
